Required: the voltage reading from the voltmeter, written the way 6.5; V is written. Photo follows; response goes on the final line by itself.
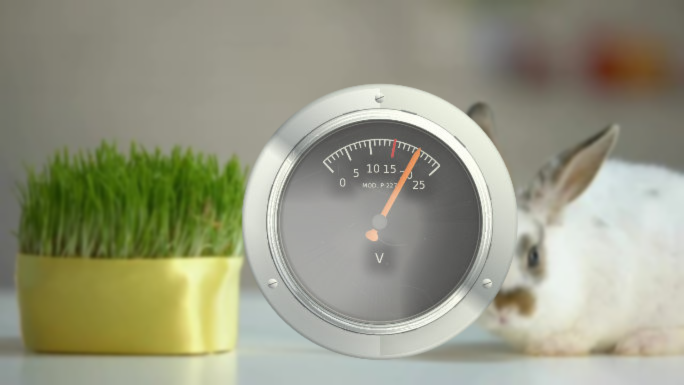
20; V
